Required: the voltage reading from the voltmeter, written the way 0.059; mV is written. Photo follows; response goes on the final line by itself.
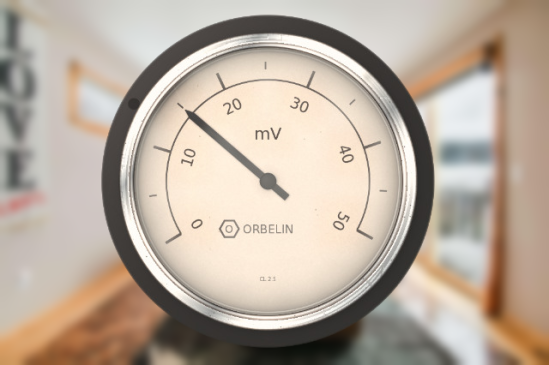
15; mV
